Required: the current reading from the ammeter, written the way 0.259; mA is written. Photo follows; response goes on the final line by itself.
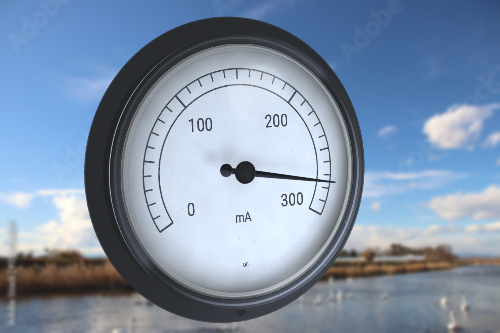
275; mA
